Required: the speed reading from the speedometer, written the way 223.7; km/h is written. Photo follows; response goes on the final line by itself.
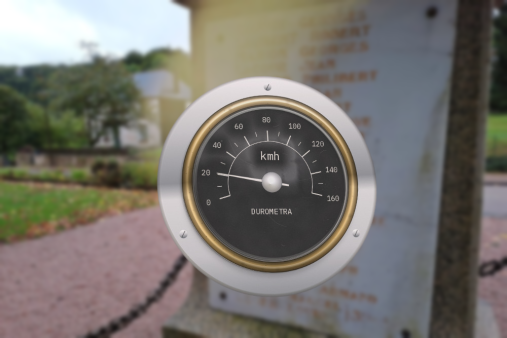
20; km/h
